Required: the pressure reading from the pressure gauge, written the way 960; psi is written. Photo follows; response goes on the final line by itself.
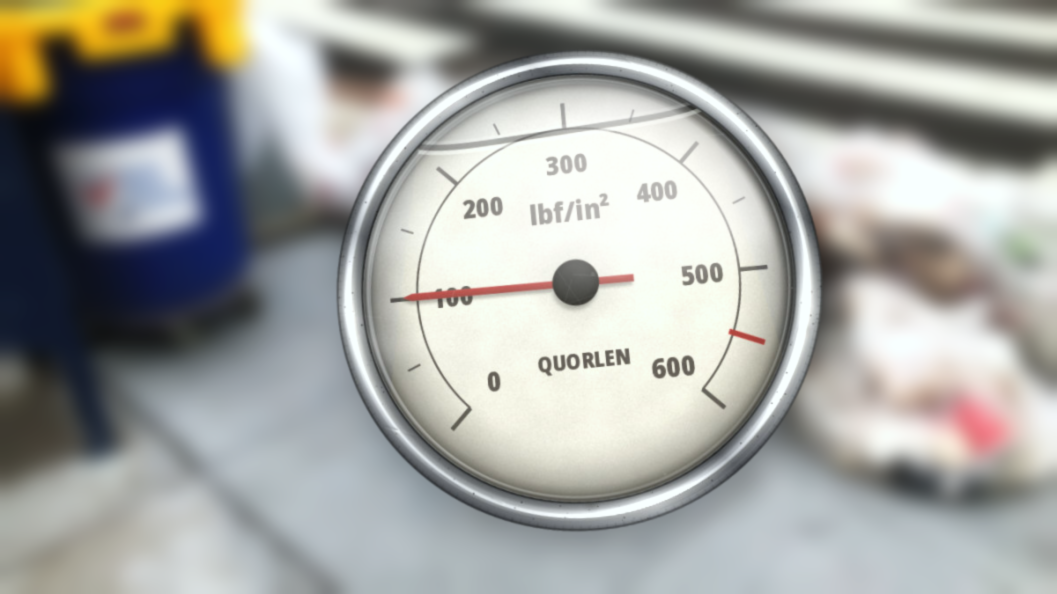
100; psi
